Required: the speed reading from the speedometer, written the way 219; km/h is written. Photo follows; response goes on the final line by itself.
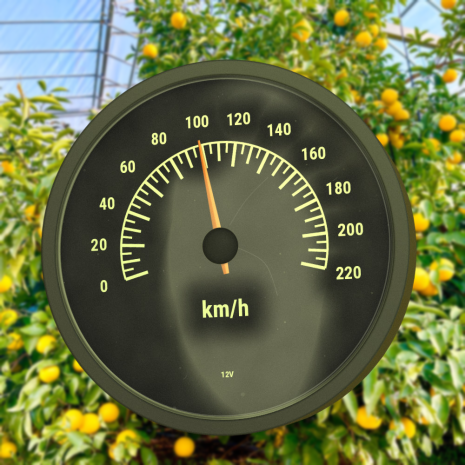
100; km/h
